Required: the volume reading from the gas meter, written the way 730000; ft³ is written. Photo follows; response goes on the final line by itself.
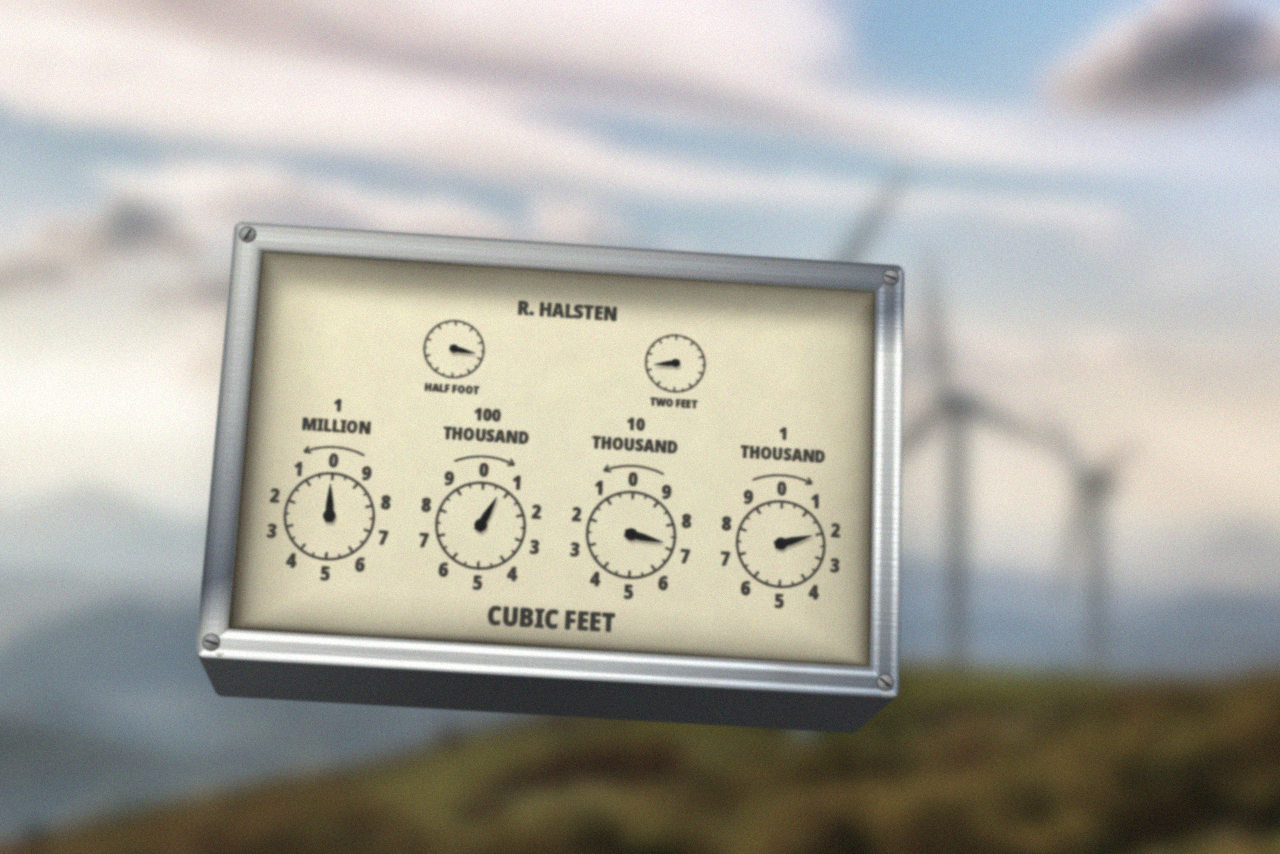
7200; ft³
